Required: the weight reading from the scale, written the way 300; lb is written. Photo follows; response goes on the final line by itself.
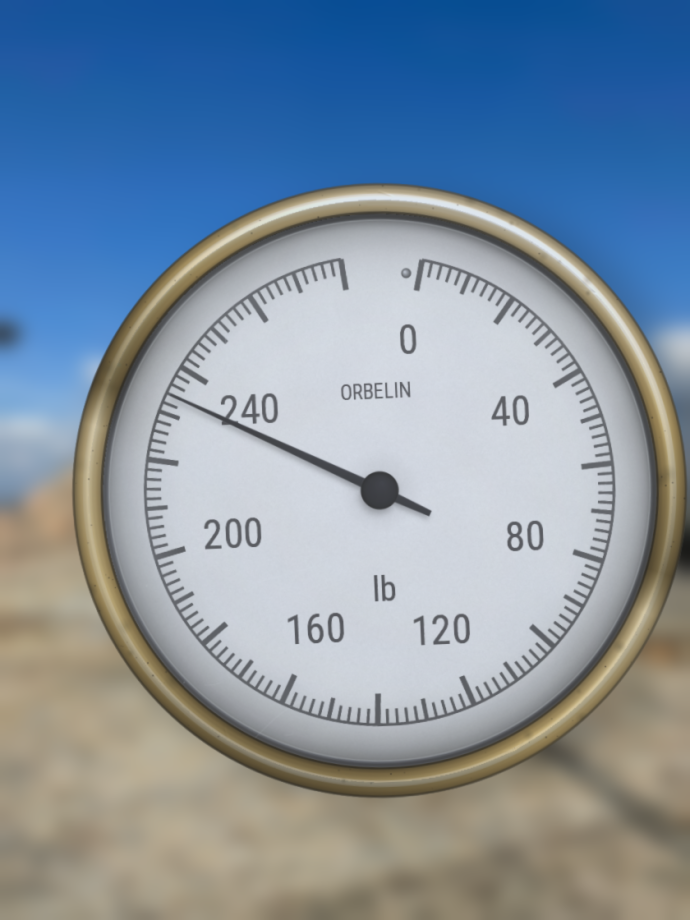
234; lb
